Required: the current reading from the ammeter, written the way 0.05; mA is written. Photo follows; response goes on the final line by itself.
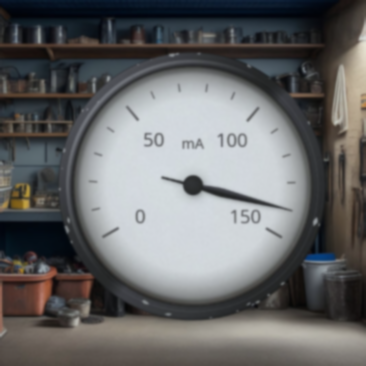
140; mA
